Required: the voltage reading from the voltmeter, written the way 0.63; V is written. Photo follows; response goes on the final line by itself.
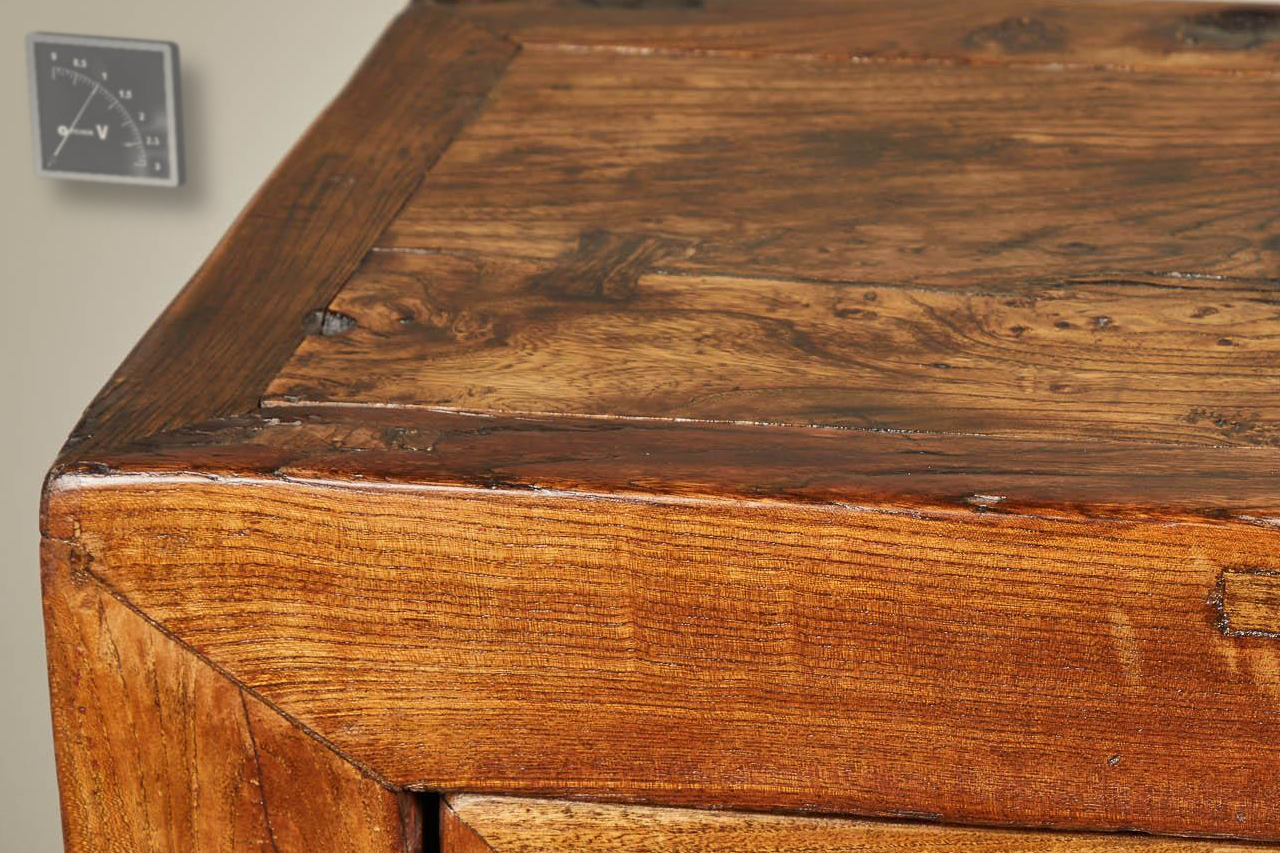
1; V
